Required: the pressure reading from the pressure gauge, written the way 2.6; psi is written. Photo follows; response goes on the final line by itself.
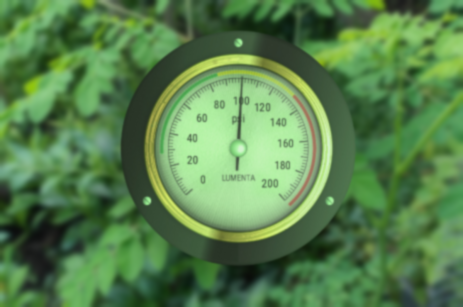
100; psi
